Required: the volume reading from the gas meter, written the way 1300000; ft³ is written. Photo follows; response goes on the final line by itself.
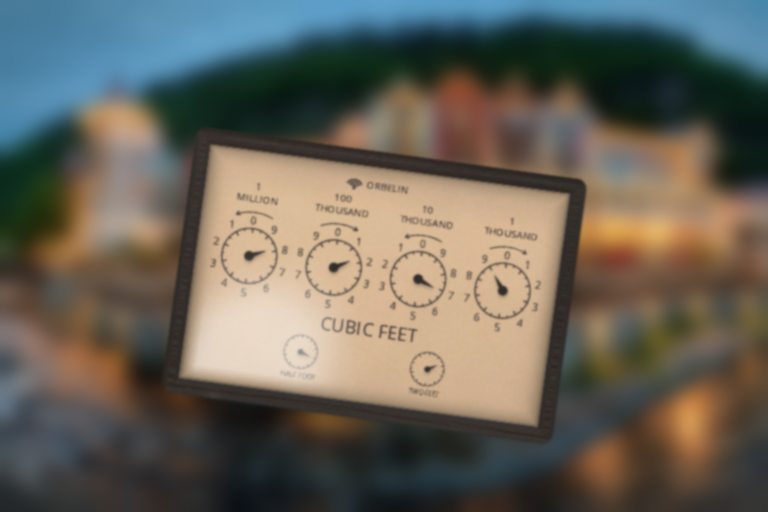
816900; ft³
